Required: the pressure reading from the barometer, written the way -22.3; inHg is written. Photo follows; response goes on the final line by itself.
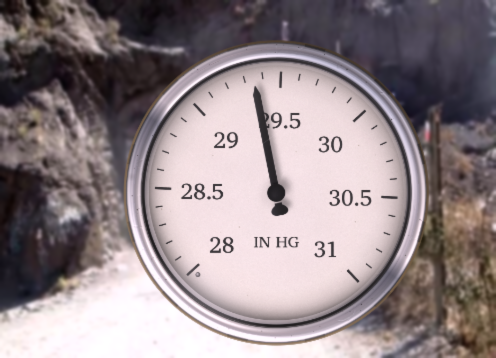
29.35; inHg
